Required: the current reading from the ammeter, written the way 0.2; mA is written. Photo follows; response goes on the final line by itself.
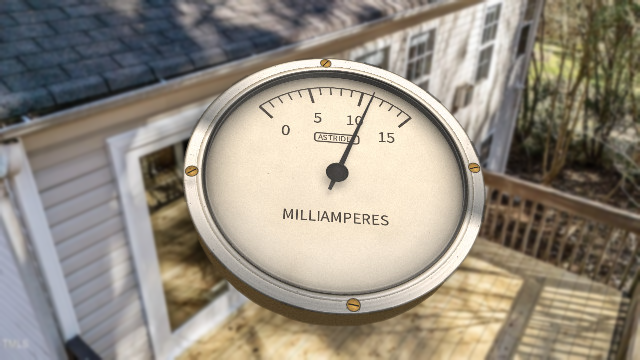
11; mA
